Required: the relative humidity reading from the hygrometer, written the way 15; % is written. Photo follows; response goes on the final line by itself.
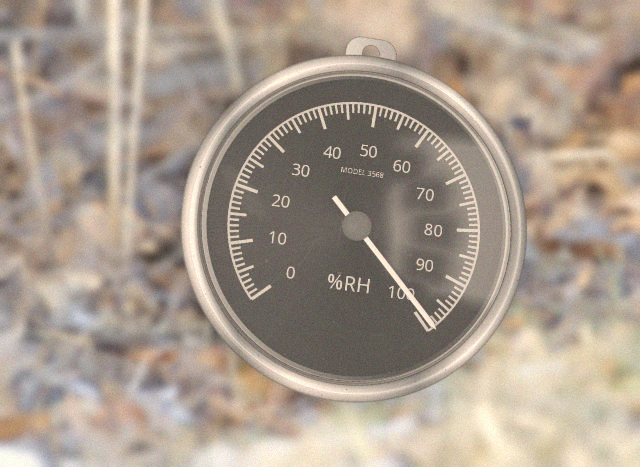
99; %
